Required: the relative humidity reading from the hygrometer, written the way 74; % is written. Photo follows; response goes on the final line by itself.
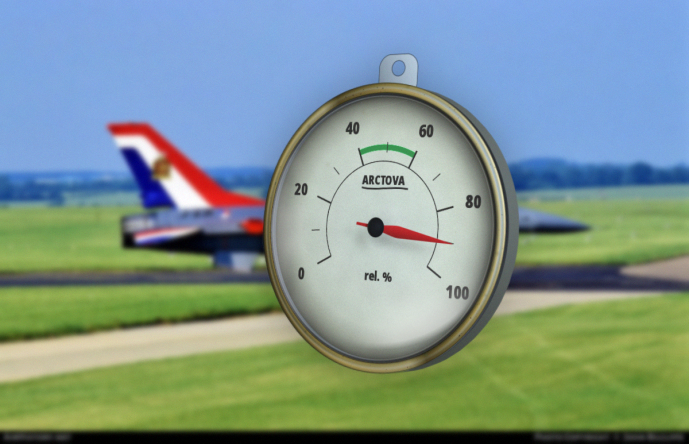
90; %
